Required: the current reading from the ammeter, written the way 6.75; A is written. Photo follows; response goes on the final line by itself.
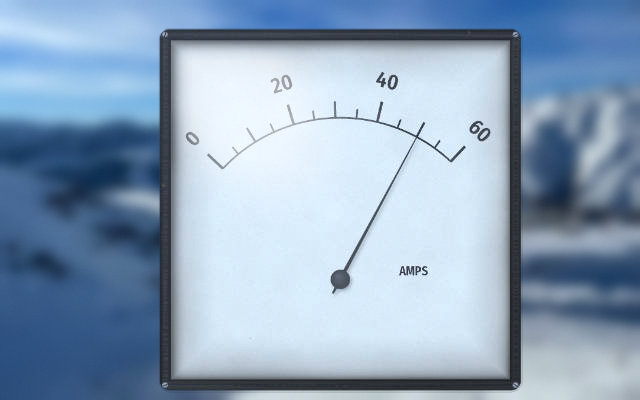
50; A
